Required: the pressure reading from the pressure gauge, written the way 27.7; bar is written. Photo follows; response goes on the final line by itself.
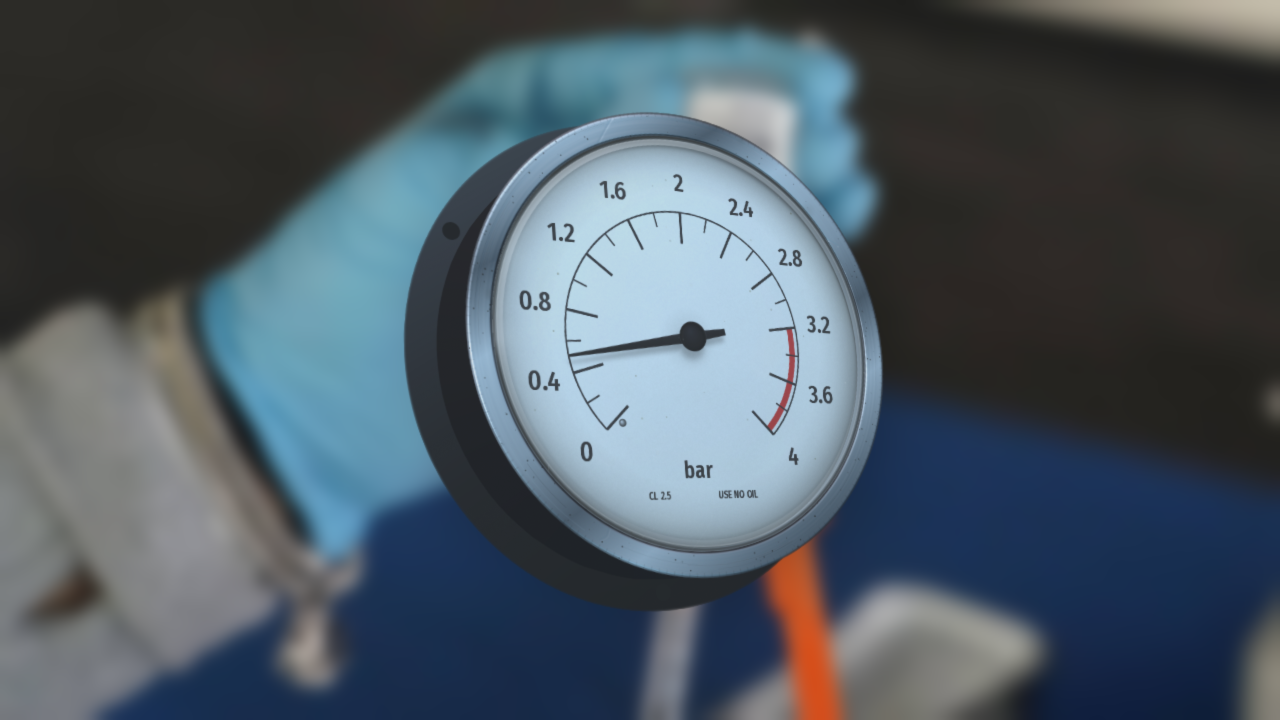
0.5; bar
